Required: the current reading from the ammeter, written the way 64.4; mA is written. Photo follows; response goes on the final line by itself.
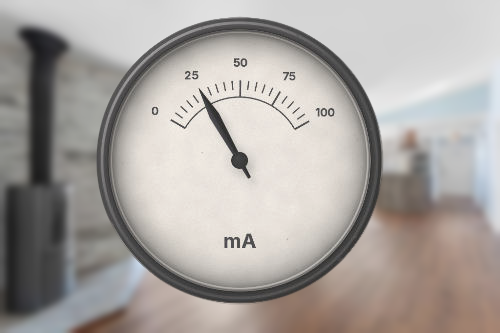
25; mA
